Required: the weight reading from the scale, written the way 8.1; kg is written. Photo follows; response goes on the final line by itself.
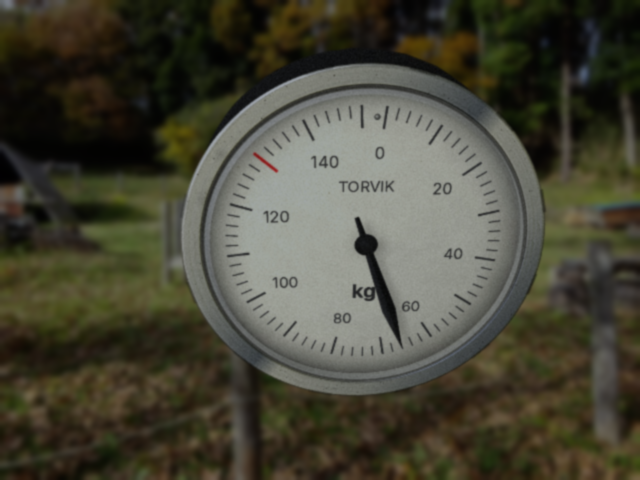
66; kg
